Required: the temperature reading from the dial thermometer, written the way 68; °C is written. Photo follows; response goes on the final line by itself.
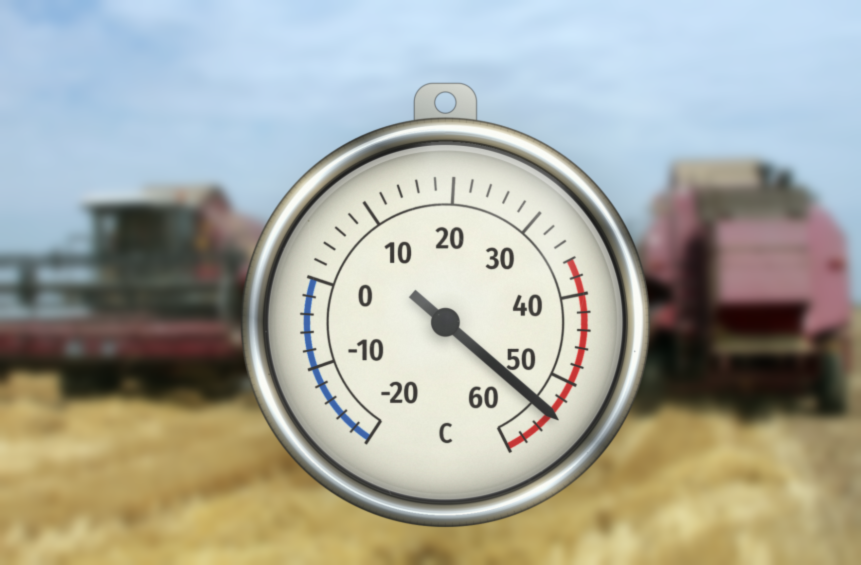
54; °C
